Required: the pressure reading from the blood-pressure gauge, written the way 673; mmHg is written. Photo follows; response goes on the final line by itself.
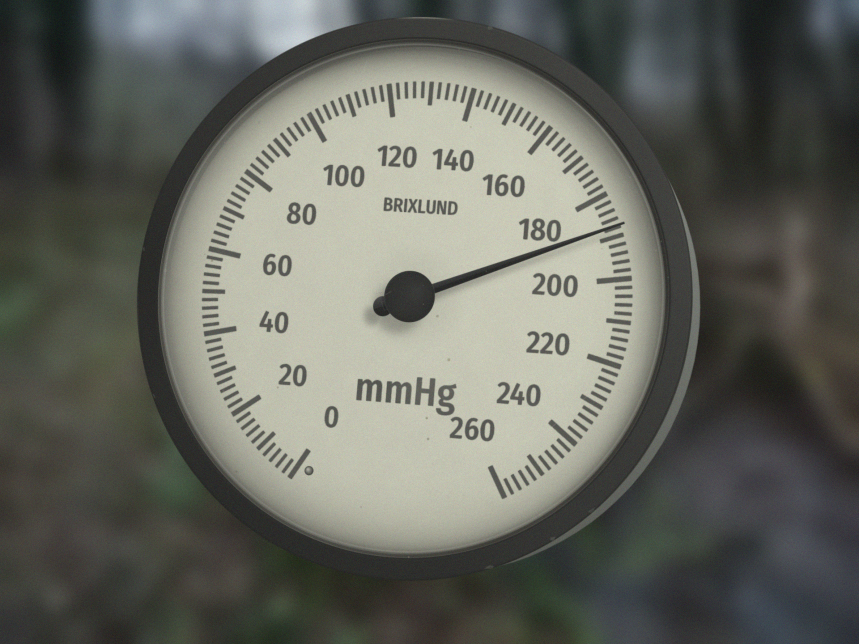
188; mmHg
